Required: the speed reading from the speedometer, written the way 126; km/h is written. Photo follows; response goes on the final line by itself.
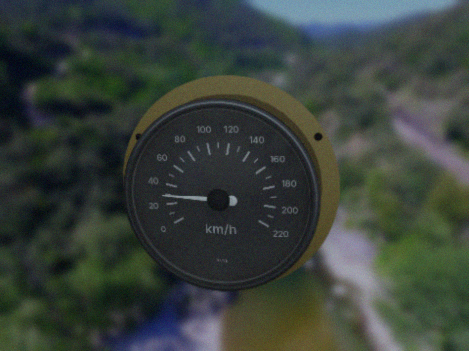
30; km/h
